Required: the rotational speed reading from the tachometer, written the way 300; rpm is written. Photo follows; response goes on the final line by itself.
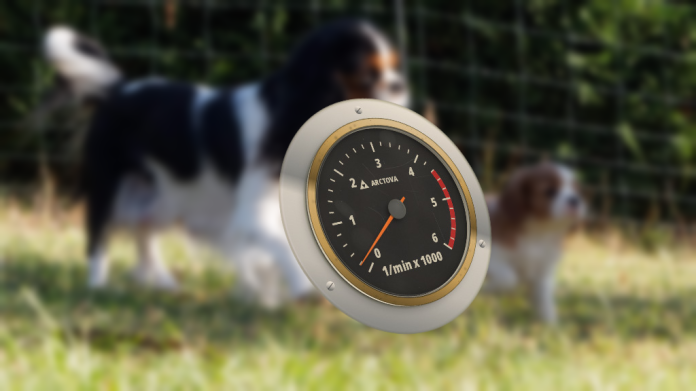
200; rpm
